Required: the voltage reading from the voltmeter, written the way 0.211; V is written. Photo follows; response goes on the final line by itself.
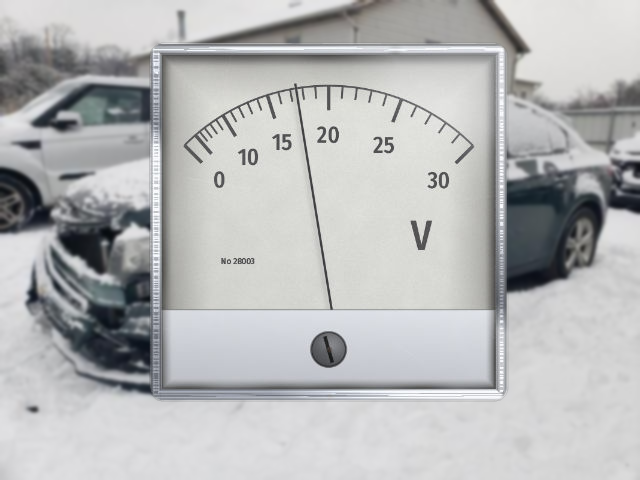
17.5; V
